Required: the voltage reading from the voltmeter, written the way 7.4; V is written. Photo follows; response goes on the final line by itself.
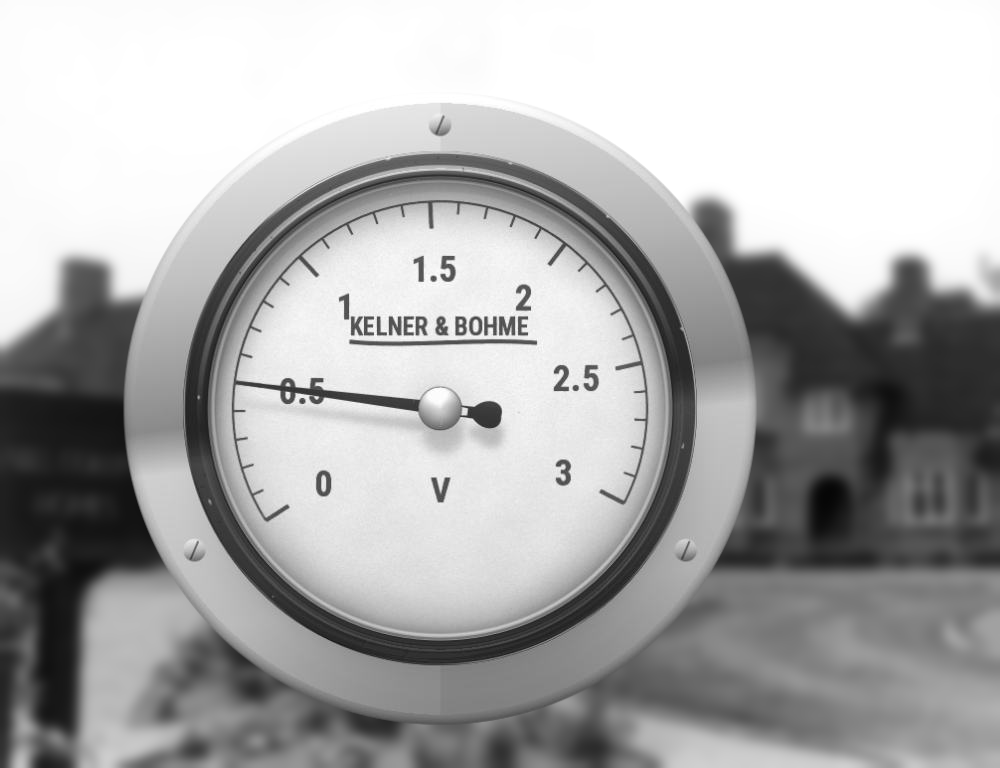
0.5; V
